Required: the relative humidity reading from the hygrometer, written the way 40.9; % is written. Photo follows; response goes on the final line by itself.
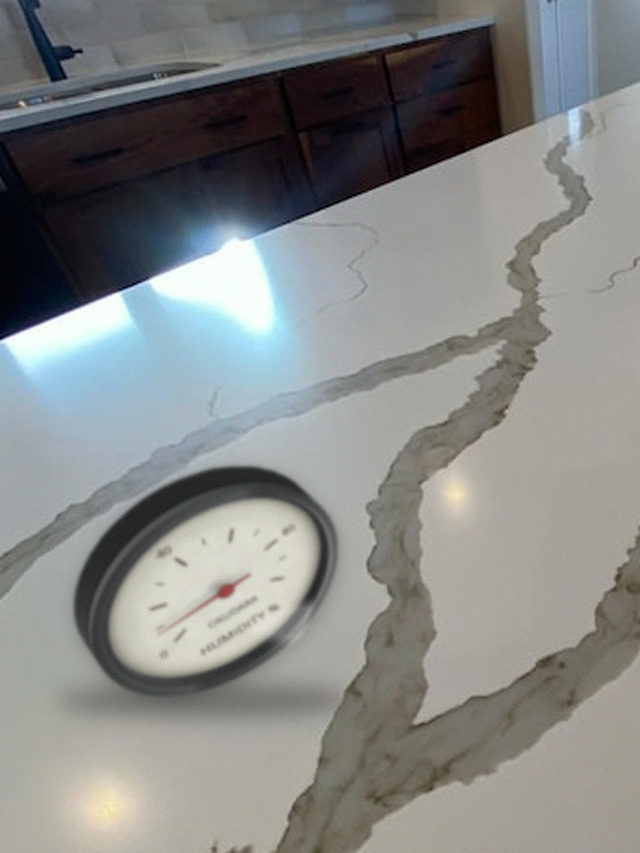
10; %
